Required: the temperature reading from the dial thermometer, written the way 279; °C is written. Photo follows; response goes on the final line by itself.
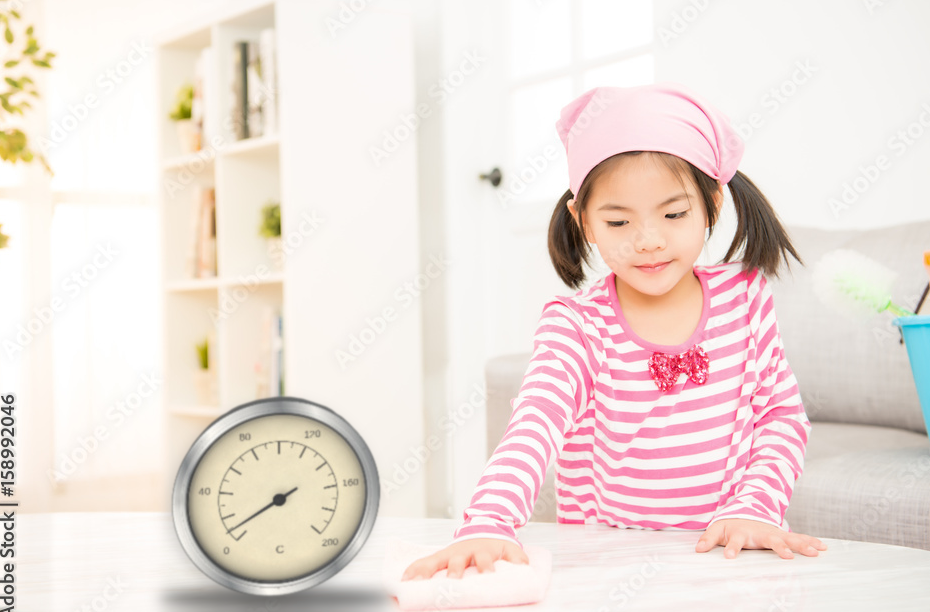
10; °C
